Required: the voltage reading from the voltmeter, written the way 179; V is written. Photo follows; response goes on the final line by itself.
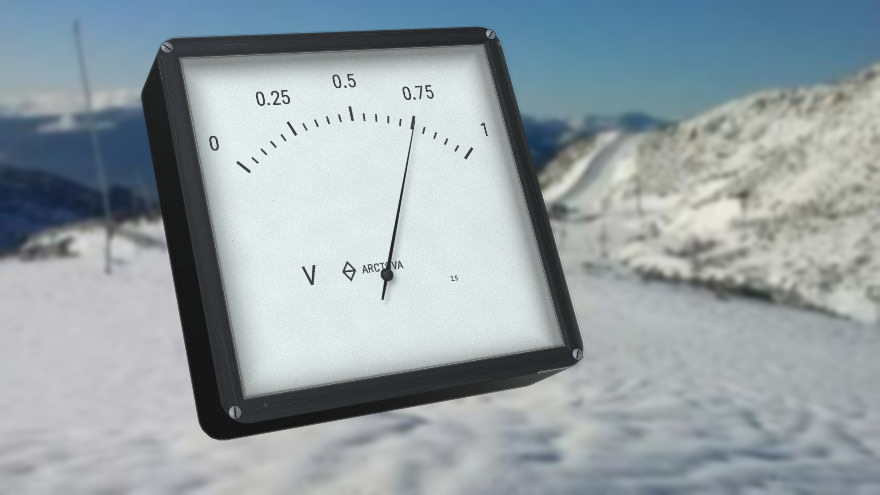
0.75; V
